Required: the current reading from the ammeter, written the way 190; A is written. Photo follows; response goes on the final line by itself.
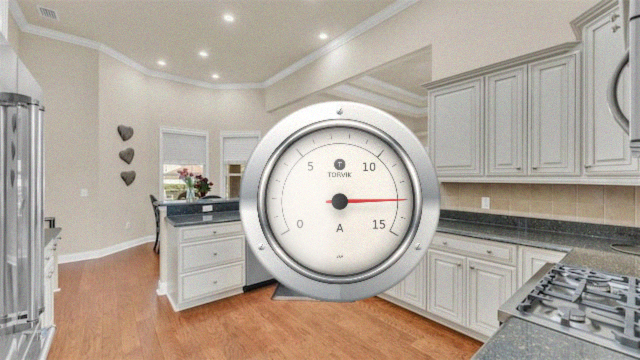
13; A
